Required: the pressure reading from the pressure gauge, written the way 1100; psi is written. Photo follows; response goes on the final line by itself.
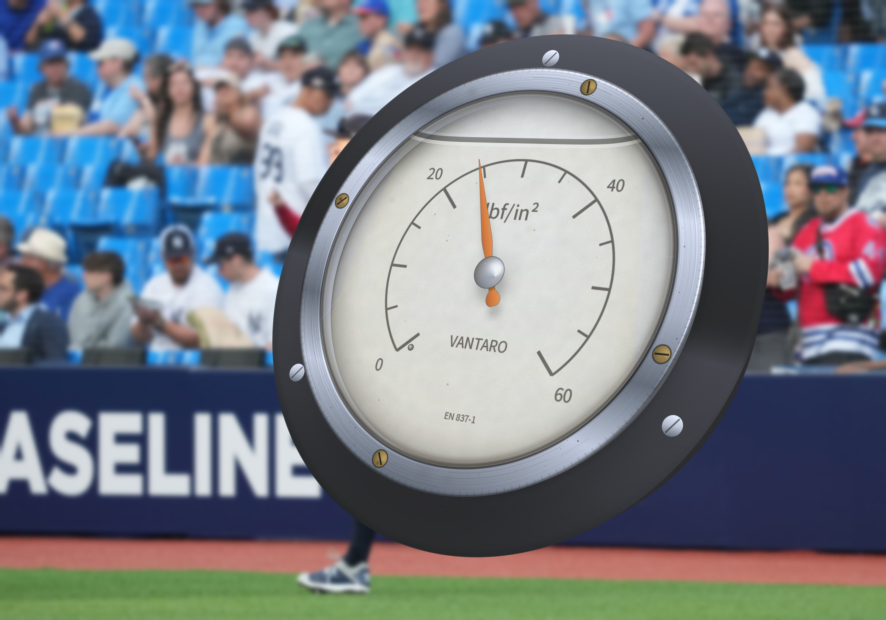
25; psi
